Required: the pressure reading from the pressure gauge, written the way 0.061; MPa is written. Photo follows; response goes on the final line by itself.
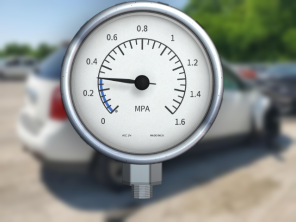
0.3; MPa
